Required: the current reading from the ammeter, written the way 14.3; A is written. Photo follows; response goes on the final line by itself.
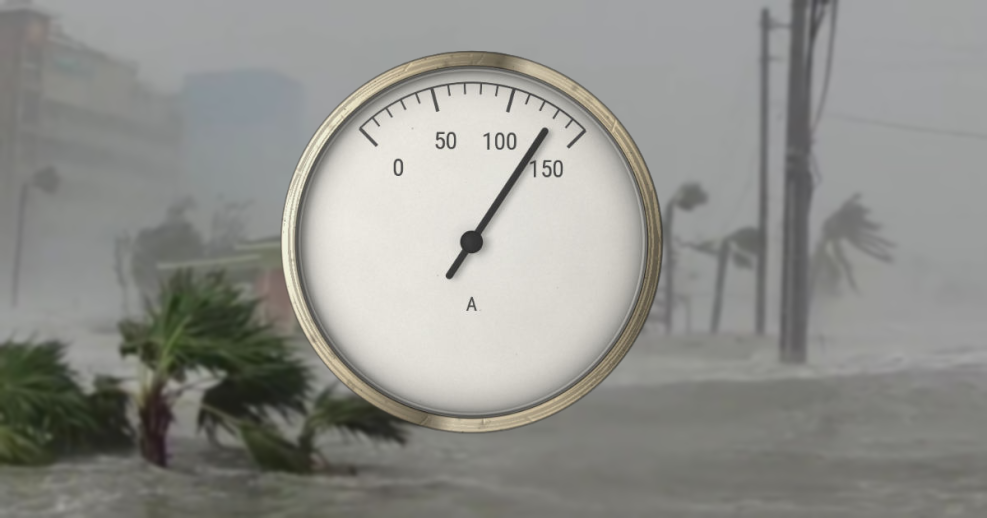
130; A
